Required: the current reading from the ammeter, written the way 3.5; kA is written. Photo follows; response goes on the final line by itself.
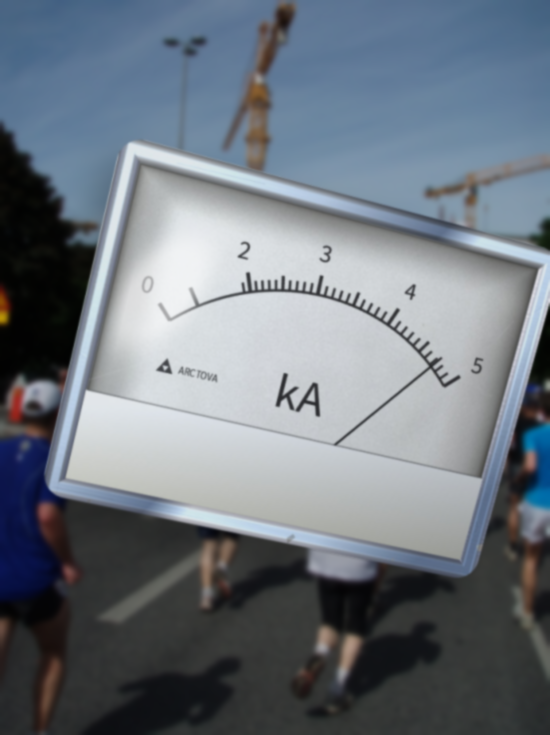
4.7; kA
